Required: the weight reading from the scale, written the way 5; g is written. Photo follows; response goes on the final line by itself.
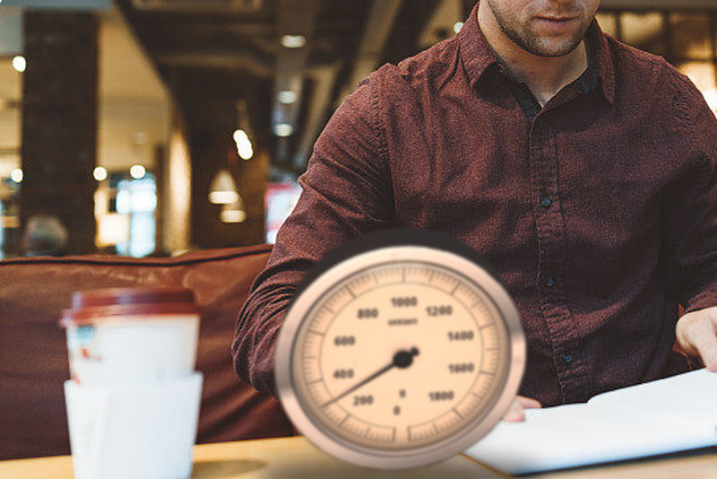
300; g
